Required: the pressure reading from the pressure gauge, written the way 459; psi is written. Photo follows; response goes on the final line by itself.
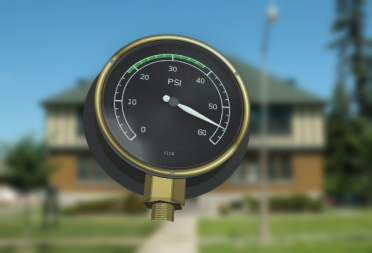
56; psi
